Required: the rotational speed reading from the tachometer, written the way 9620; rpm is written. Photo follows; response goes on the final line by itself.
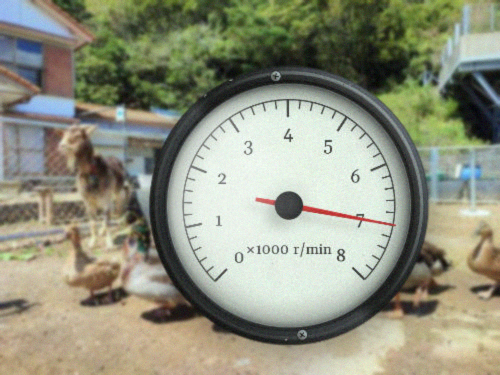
7000; rpm
